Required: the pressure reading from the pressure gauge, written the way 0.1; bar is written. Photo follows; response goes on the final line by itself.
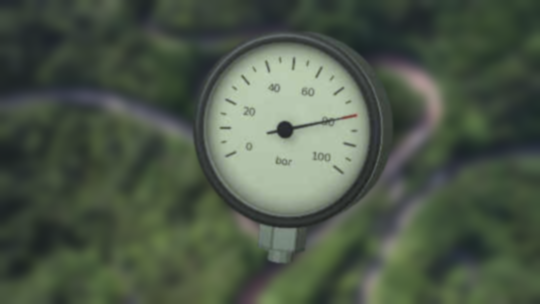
80; bar
